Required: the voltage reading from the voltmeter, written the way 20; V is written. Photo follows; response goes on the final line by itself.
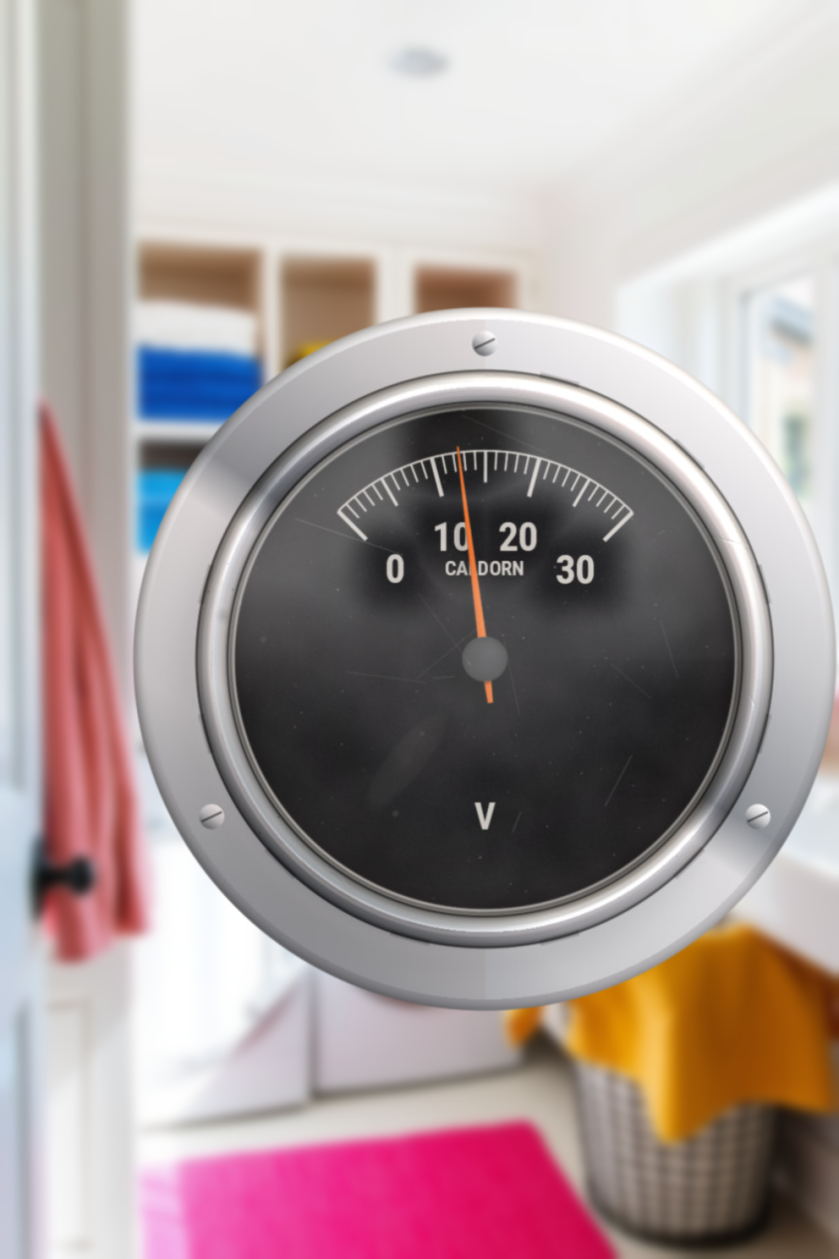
12.5; V
